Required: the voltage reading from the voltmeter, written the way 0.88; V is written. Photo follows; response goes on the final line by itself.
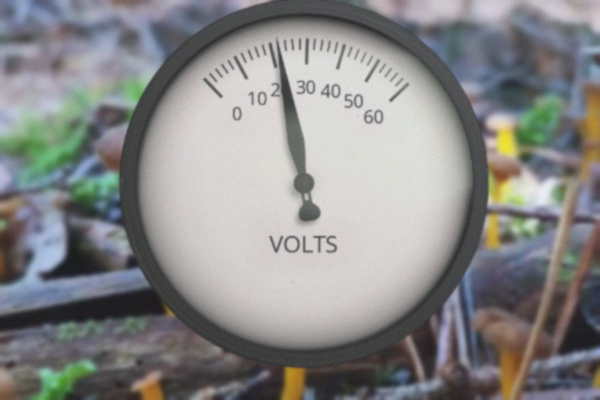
22; V
